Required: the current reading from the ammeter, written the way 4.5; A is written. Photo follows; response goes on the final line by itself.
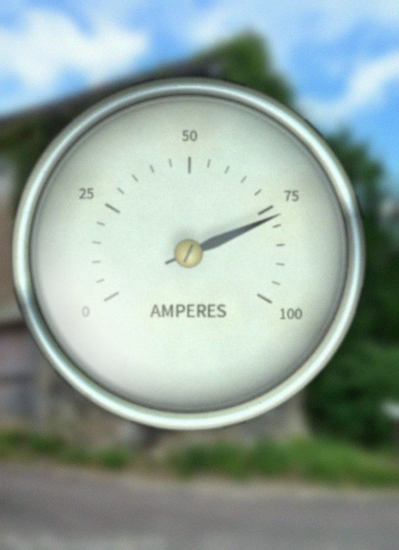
77.5; A
